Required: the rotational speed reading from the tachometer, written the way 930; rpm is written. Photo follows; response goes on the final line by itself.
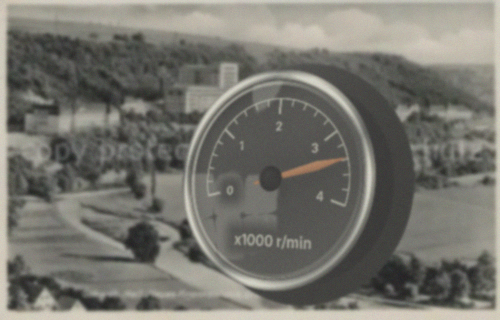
3400; rpm
